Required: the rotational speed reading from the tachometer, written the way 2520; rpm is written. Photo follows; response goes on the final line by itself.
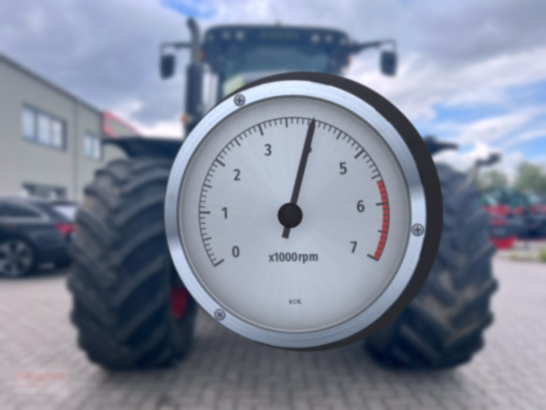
4000; rpm
